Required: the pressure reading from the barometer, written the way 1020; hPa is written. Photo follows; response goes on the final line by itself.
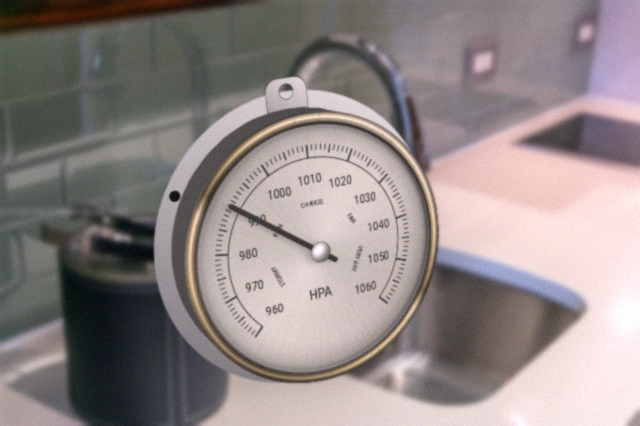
990; hPa
